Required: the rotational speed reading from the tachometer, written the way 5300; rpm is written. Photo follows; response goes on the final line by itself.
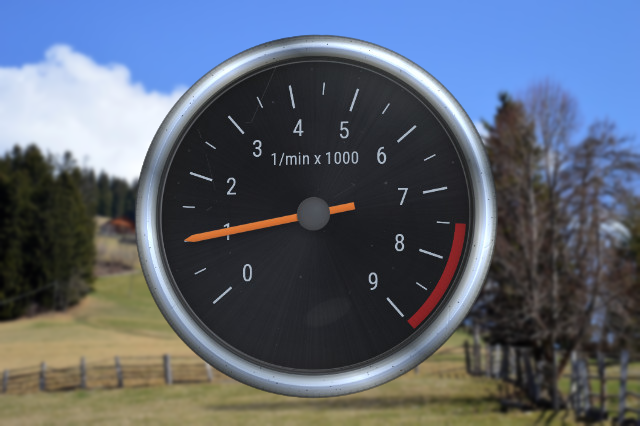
1000; rpm
